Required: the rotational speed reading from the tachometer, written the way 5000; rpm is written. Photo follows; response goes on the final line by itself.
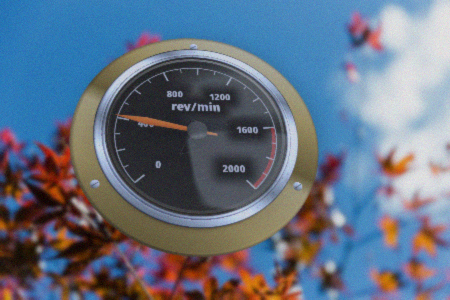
400; rpm
